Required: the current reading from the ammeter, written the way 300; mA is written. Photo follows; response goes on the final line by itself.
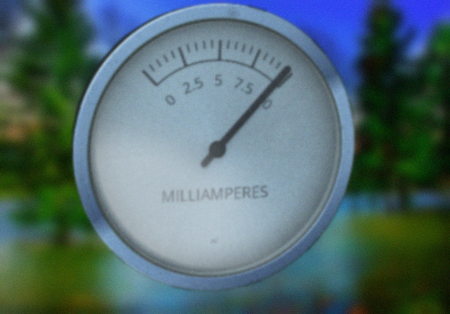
9.5; mA
